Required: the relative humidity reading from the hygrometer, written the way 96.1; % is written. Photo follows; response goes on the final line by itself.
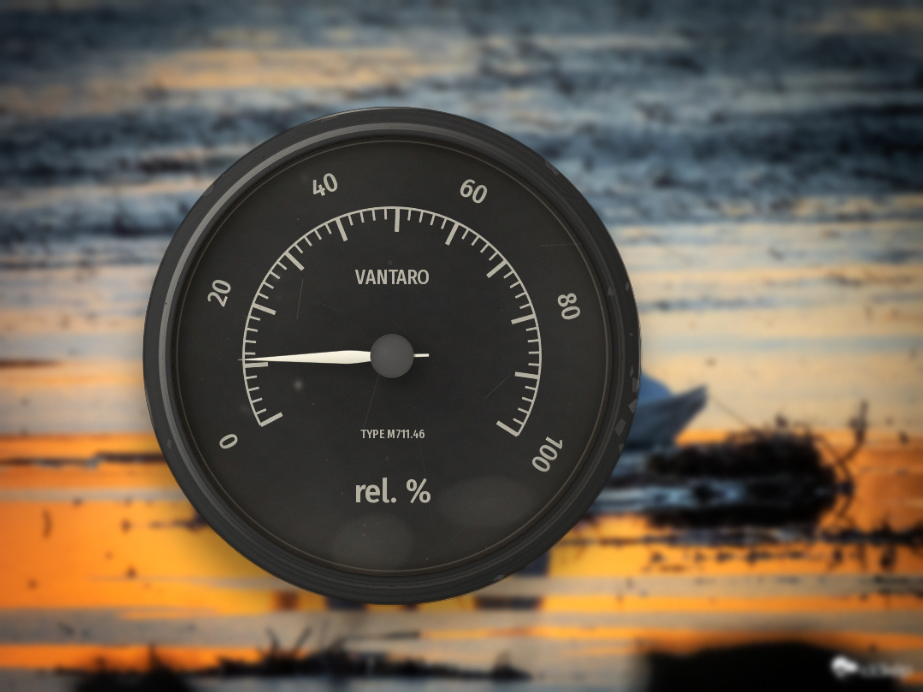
11; %
